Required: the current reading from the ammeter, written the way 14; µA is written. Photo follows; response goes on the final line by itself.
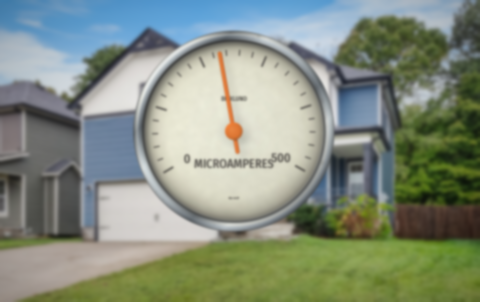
230; µA
